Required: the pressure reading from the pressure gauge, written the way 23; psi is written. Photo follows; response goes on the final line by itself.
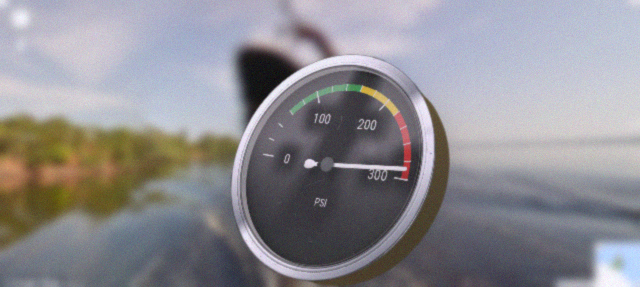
290; psi
